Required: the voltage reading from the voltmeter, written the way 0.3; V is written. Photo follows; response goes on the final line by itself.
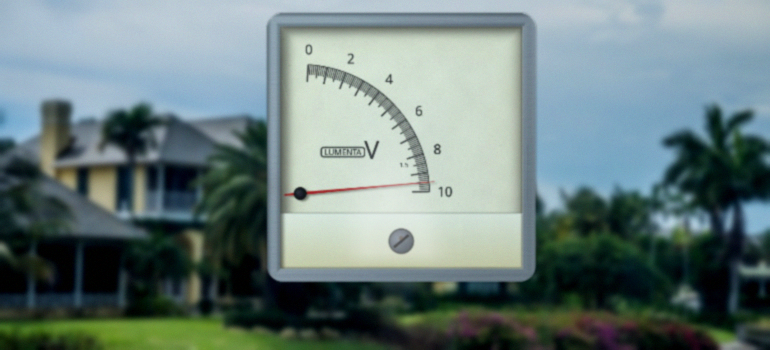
9.5; V
